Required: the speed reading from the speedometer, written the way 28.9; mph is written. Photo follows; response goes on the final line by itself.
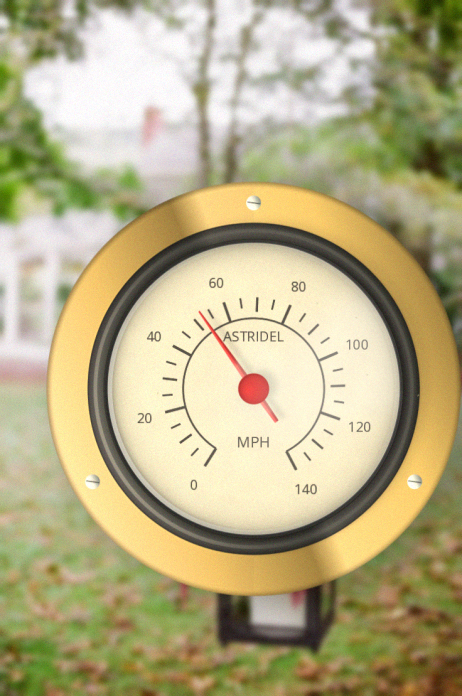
52.5; mph
